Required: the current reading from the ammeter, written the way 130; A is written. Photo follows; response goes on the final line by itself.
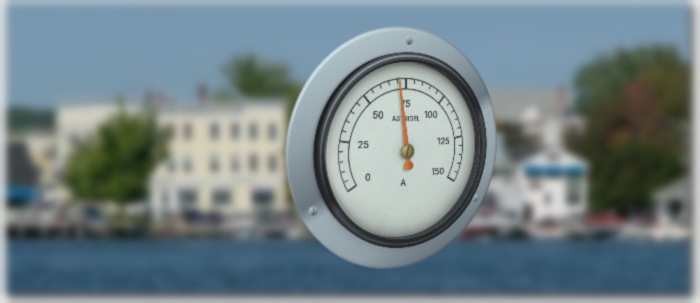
70; A
